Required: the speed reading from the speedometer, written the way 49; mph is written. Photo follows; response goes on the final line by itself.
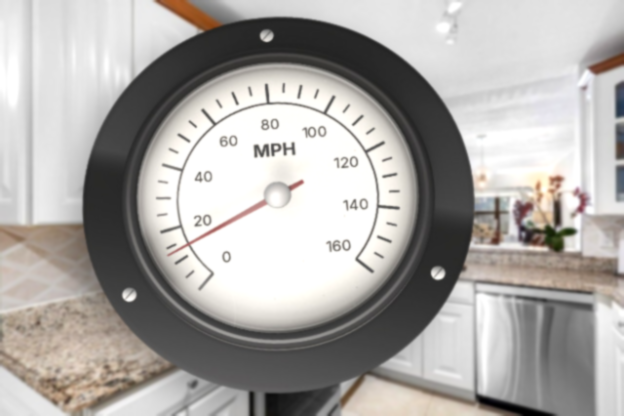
12.5; mph
